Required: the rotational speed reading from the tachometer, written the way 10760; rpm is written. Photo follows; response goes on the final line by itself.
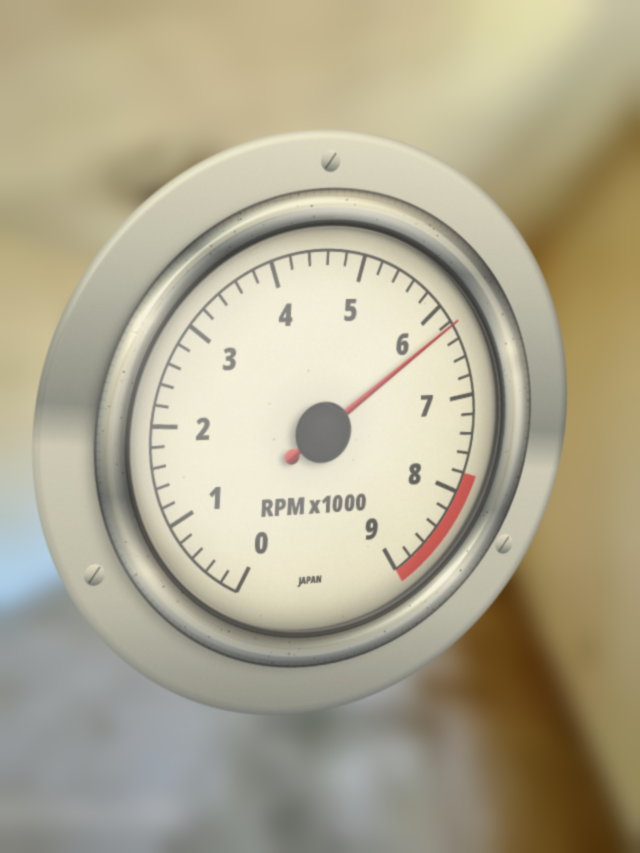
6200; rpm
